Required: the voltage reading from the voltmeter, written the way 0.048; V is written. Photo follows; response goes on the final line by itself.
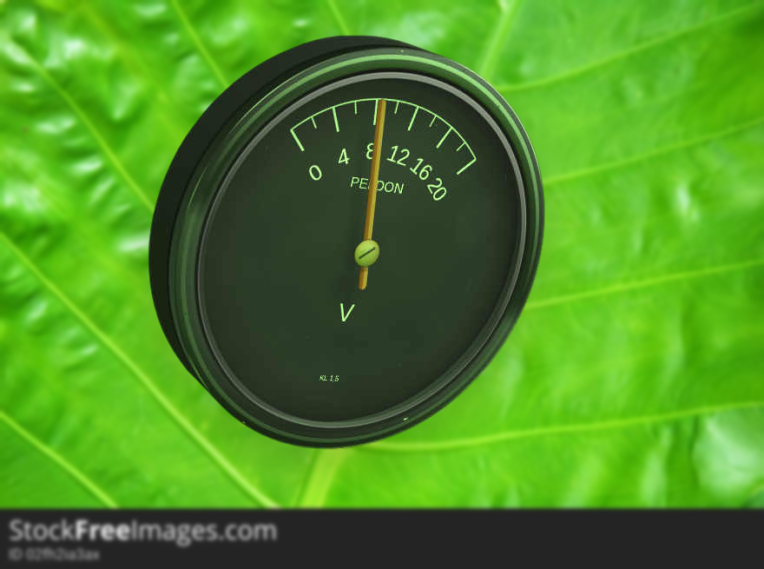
8; V
